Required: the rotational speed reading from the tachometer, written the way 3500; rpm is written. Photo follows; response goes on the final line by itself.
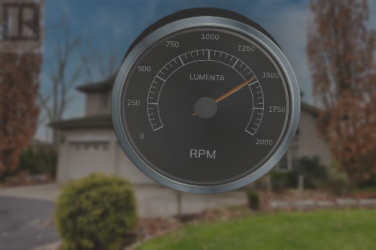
1450; rpm
